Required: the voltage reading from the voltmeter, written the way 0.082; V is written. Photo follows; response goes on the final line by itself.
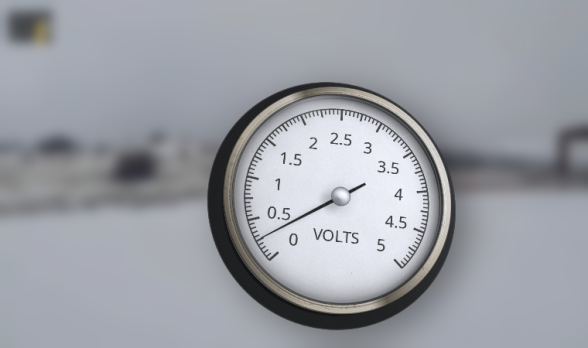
0.25; V
